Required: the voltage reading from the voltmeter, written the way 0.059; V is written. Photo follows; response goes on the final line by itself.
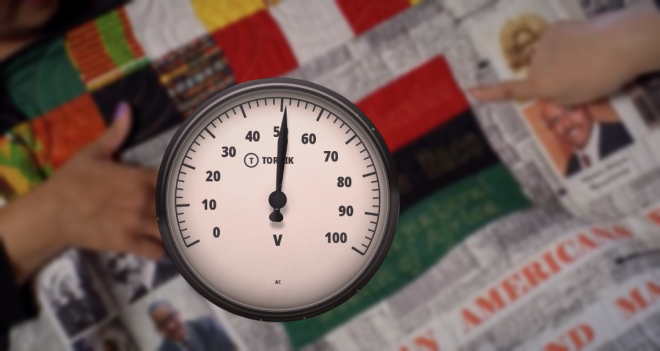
51; V
